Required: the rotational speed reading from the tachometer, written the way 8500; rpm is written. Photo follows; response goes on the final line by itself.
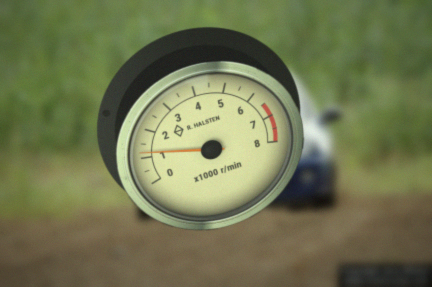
1250; rpm
